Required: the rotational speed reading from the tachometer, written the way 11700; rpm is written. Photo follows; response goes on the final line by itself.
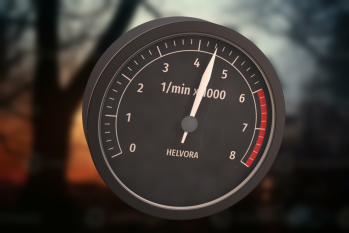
4400; rpm
